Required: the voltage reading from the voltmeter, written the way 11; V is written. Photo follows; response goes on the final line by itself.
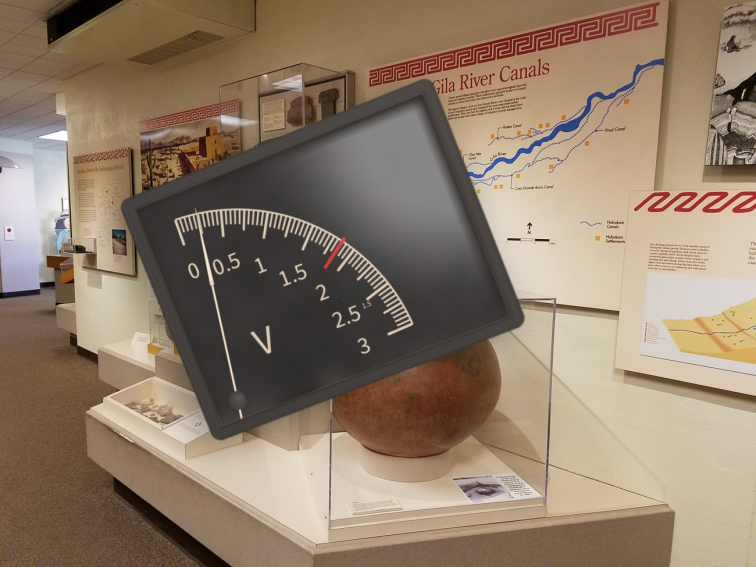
0.25; V
